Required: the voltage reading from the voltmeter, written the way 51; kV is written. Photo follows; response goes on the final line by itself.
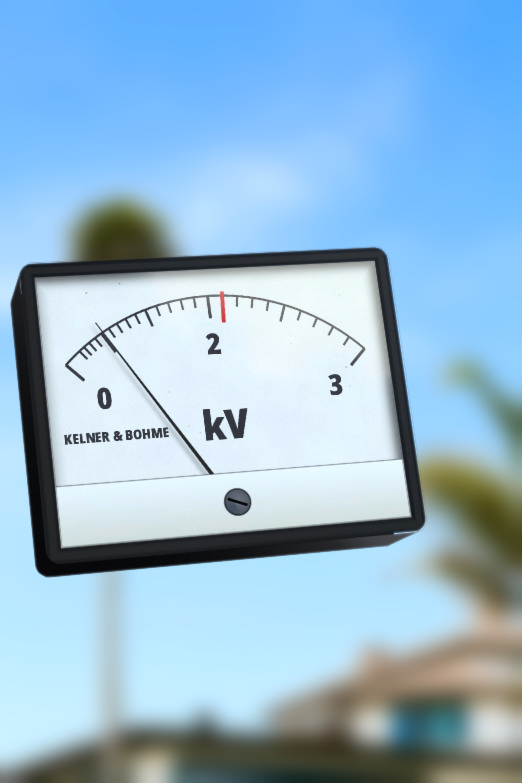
1; kV
